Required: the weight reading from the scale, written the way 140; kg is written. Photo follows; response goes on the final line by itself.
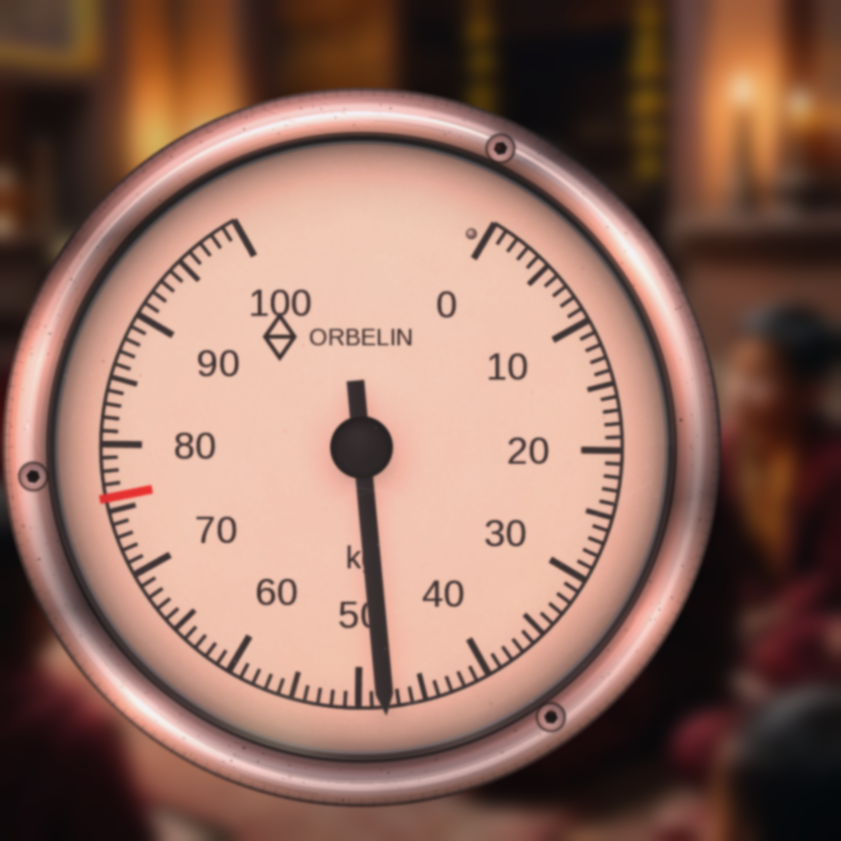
48; kg
